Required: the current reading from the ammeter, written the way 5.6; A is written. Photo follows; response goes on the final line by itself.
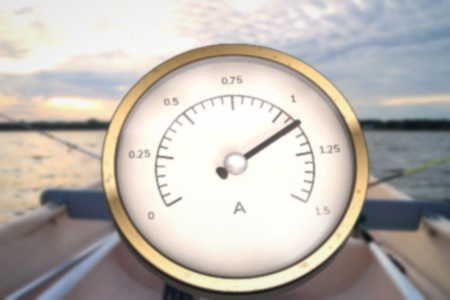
1.1; A
